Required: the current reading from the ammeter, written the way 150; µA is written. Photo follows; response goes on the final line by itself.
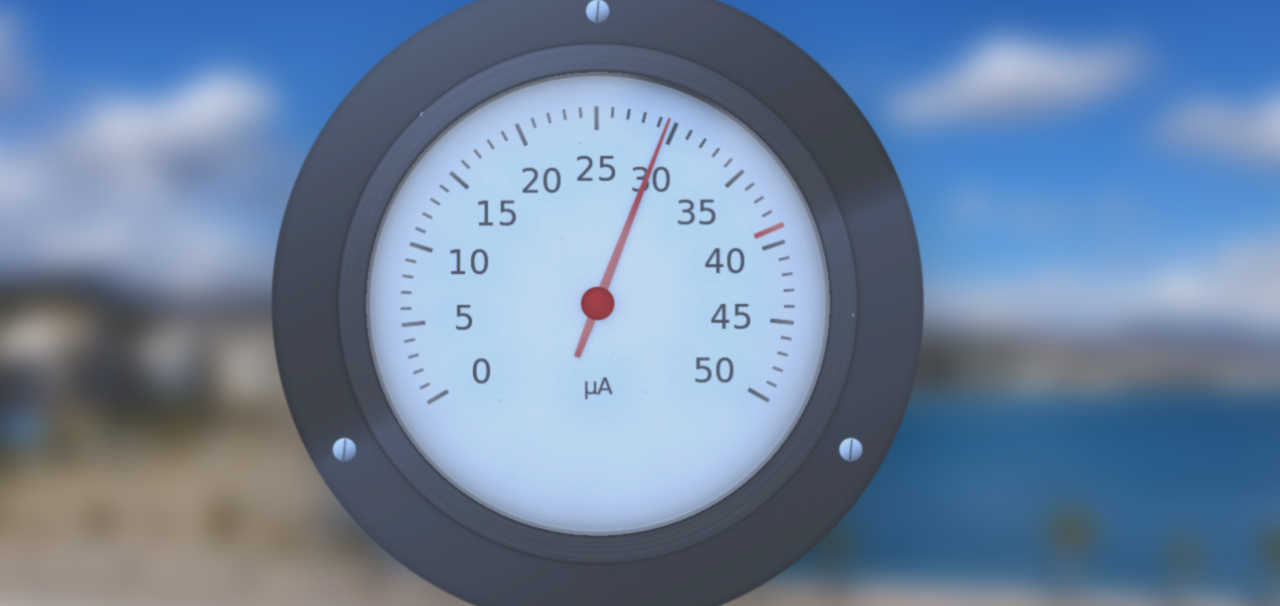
29.5; µA
